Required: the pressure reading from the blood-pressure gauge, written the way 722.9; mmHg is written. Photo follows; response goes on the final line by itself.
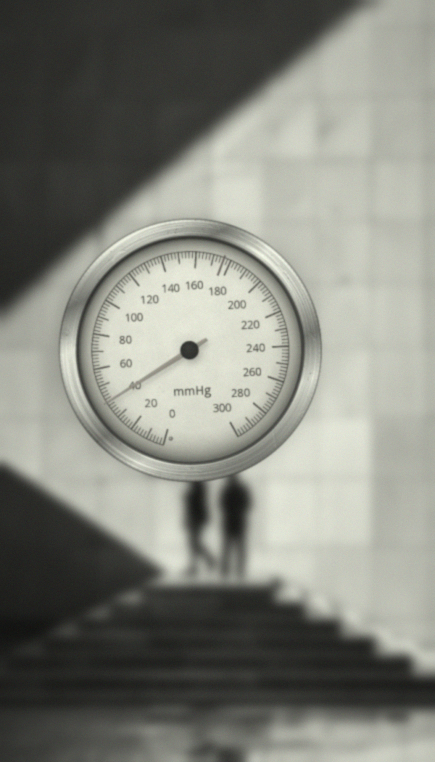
40; mmHg
